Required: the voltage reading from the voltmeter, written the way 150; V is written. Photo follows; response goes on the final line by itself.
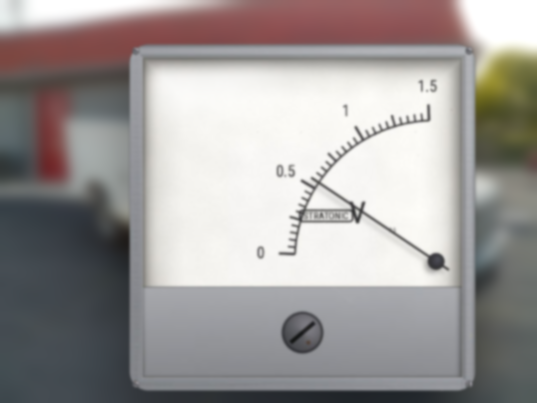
0.55; V
